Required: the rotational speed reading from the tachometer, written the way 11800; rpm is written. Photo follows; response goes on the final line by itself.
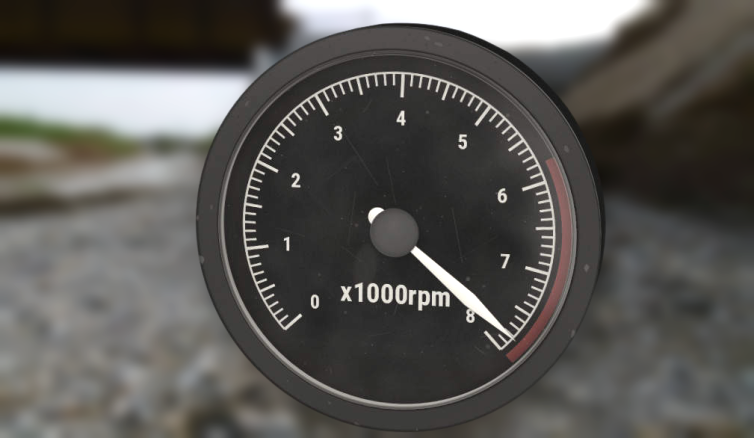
7800; rpm
